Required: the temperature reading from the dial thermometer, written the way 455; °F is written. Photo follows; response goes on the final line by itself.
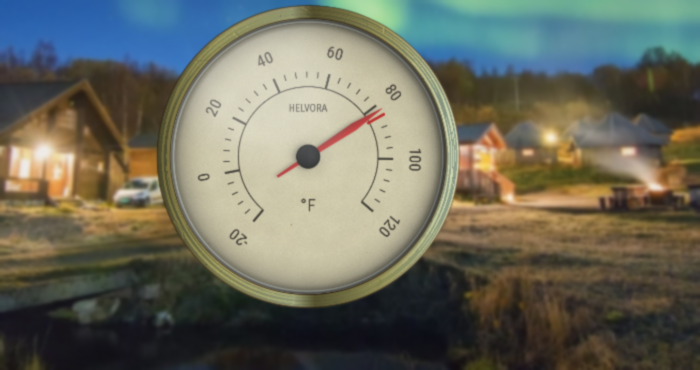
82; °F
